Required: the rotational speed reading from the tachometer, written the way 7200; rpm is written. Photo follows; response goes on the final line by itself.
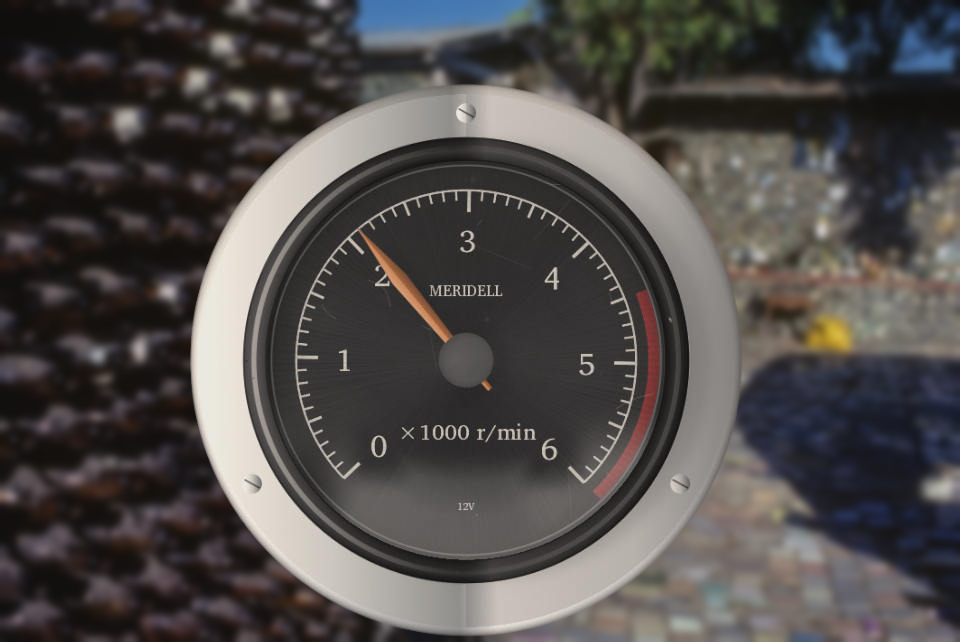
2100; rpm
